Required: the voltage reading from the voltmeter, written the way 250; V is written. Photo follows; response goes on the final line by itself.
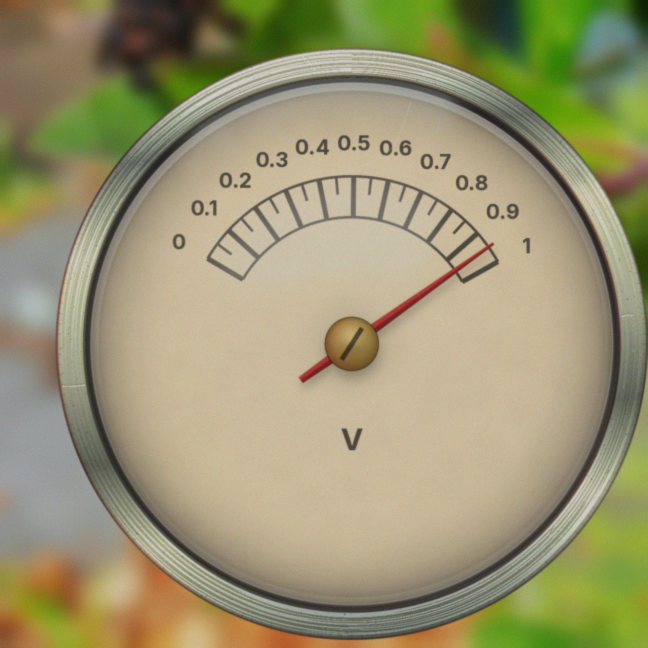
0.95; V
